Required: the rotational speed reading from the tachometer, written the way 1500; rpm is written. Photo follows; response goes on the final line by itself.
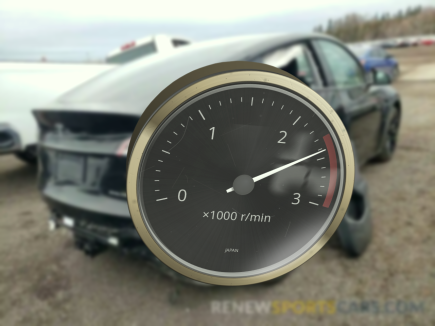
2400; rpm
